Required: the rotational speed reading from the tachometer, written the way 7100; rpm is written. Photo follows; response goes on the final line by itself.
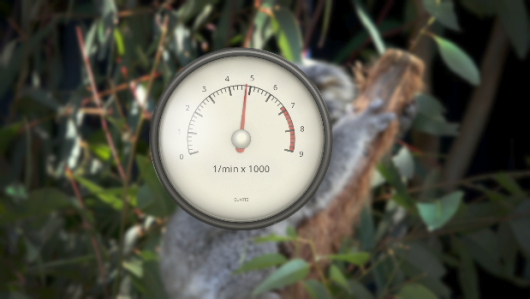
4800; rpm
